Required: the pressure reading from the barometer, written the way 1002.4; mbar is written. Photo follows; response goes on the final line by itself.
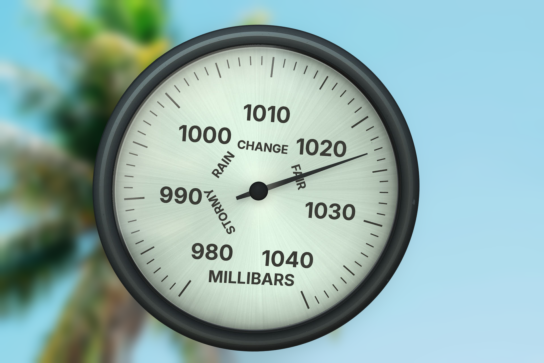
1023; mbar
